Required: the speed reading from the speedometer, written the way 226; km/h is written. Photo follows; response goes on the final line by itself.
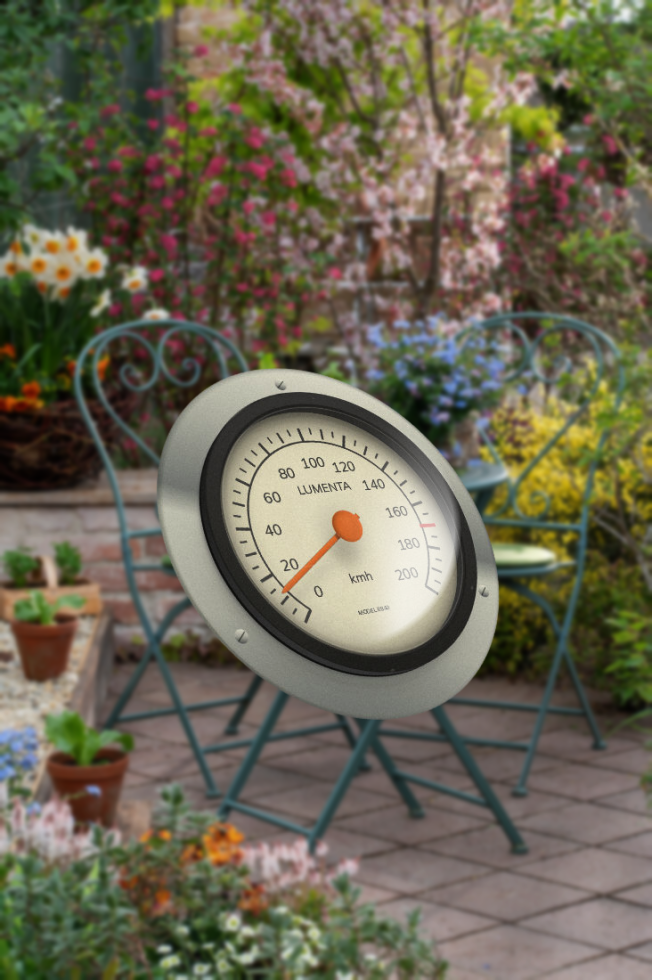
12.5; km/h
